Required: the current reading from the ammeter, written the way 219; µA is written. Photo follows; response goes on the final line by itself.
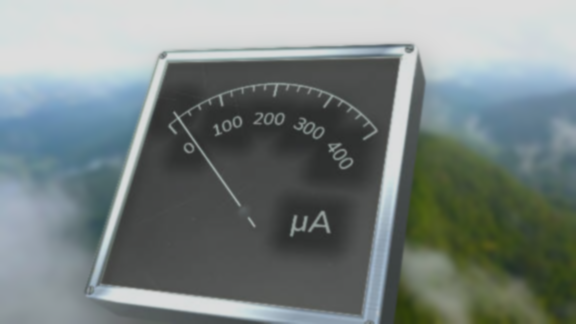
20; µA
